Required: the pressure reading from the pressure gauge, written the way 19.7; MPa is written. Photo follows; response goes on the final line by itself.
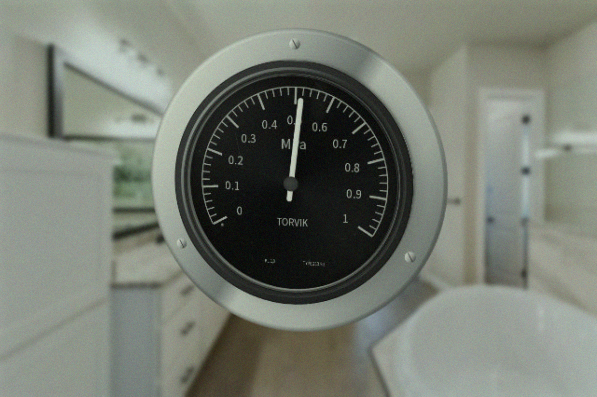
0.52; MPa
